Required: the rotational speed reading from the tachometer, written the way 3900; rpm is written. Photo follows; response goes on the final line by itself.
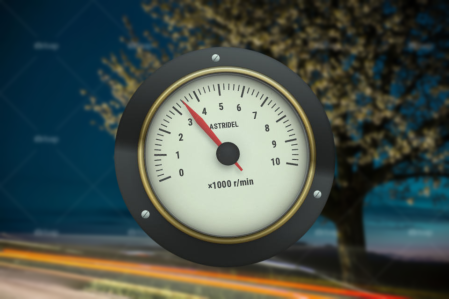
3400; rpm
